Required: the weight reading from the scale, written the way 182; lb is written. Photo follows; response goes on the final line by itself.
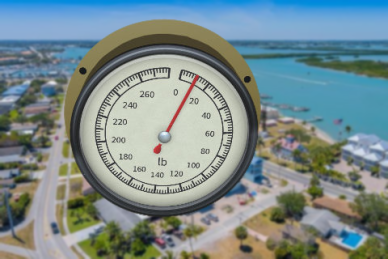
10; lb
